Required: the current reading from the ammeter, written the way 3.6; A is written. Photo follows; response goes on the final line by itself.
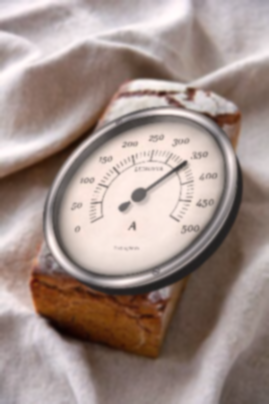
350; A
